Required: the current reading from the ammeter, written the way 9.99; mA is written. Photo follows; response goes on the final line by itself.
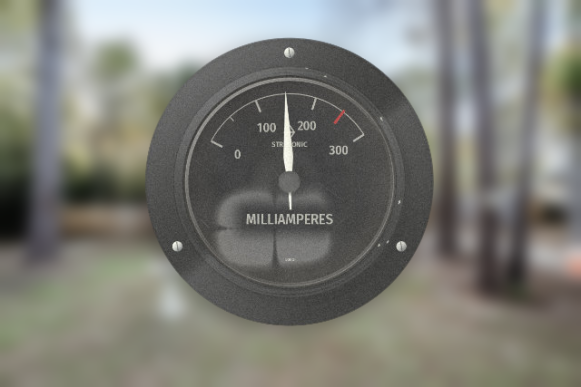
150; mA
